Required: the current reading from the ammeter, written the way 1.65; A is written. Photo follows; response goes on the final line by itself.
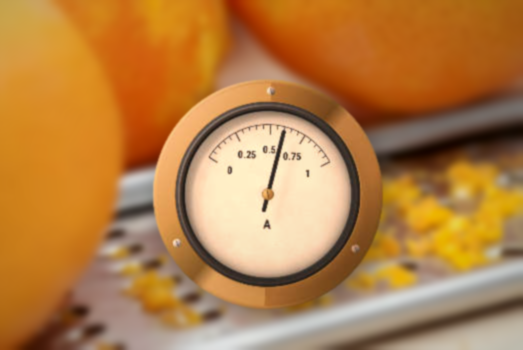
0.6; A
